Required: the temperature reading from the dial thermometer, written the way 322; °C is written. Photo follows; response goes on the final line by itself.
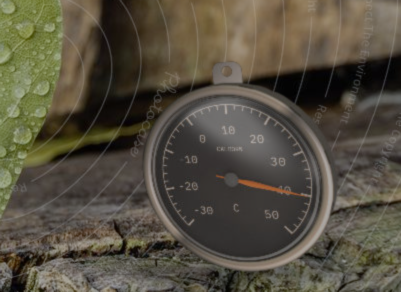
40; °C
